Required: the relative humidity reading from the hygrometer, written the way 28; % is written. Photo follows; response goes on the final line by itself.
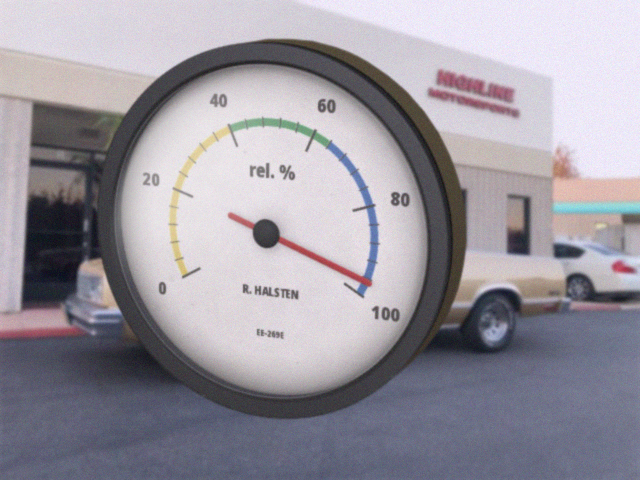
96; %
